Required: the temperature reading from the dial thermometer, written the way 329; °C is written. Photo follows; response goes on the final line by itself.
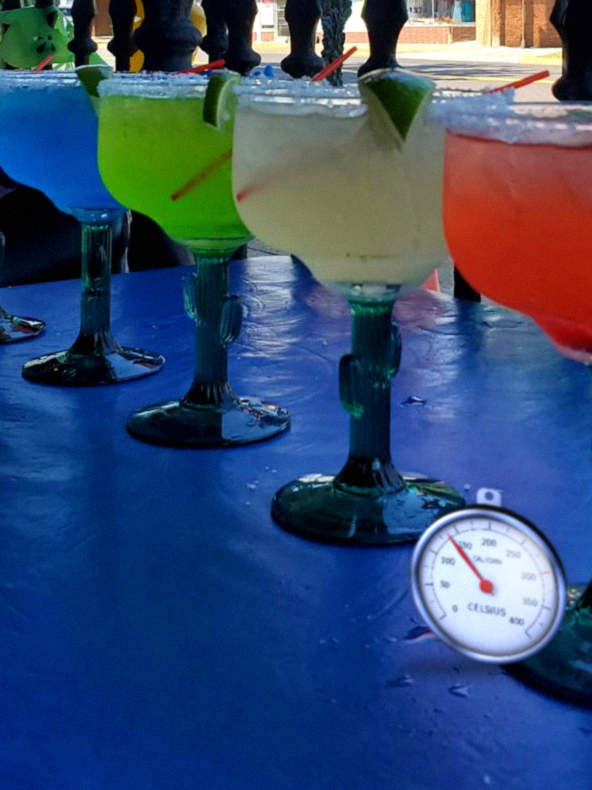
137.5; °C
